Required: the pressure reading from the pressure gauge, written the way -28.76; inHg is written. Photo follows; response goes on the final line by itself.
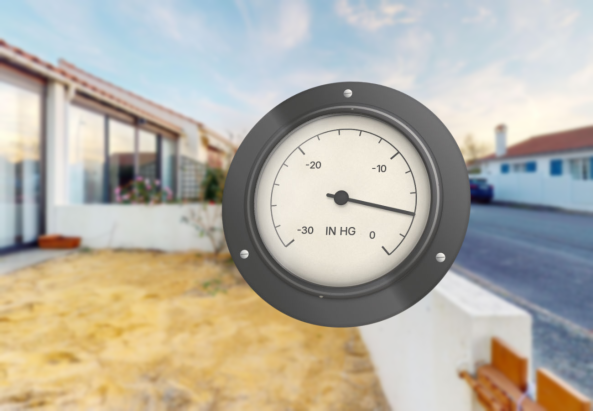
-4; inHg
